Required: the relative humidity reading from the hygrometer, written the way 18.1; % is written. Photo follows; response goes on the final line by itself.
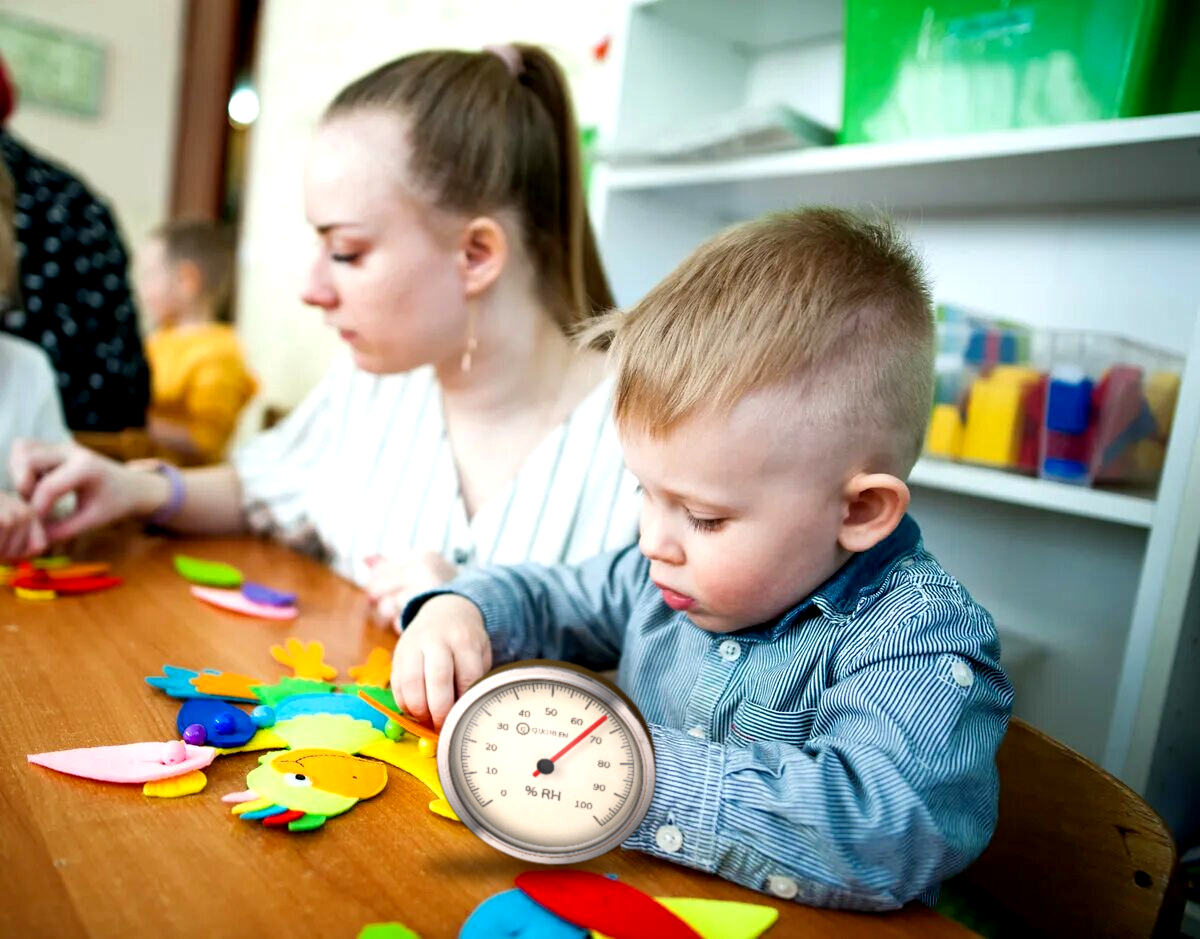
65; %
